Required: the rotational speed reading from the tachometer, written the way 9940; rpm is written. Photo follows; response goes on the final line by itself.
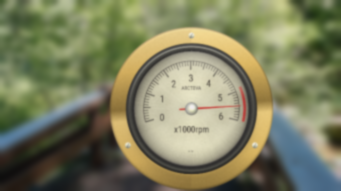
5500; rpm
